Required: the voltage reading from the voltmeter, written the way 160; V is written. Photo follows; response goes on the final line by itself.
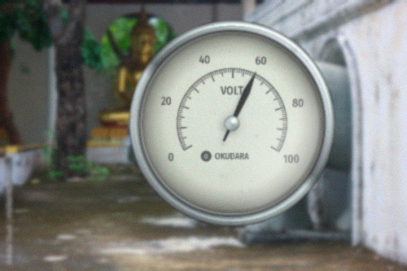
60; V
